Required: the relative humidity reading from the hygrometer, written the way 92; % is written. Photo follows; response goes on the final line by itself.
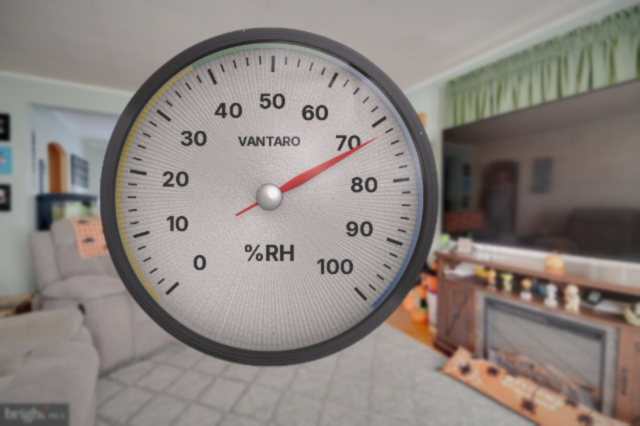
72; %
